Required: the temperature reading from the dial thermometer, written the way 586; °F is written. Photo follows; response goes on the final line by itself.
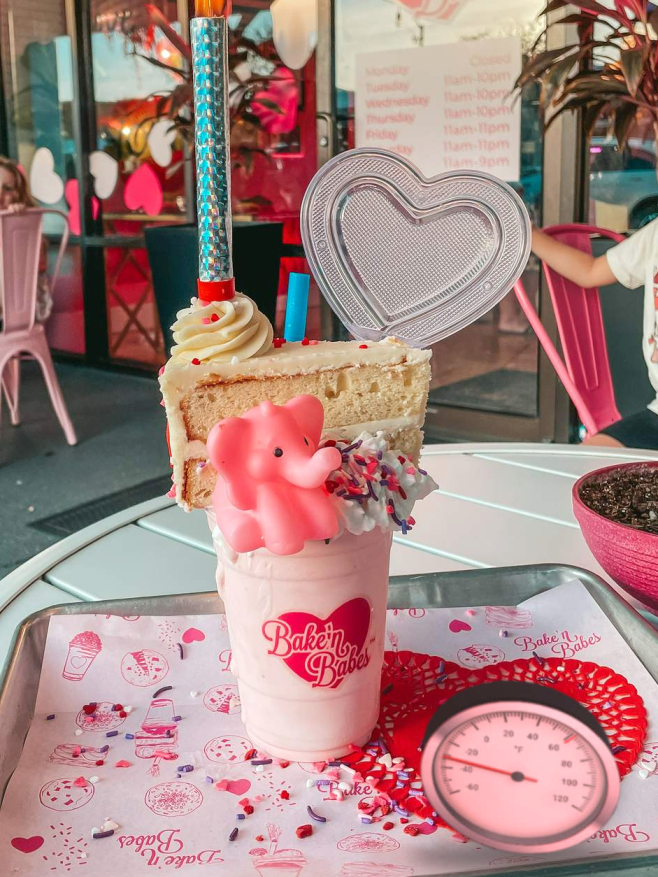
-30; °F
